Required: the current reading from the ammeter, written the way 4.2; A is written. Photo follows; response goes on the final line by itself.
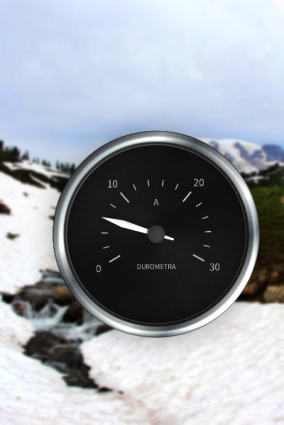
6; A
